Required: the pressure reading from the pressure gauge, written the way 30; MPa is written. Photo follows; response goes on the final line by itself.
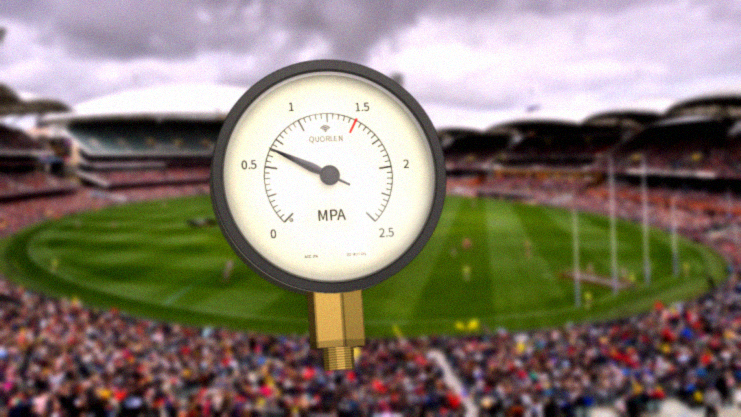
0.65; MPa
